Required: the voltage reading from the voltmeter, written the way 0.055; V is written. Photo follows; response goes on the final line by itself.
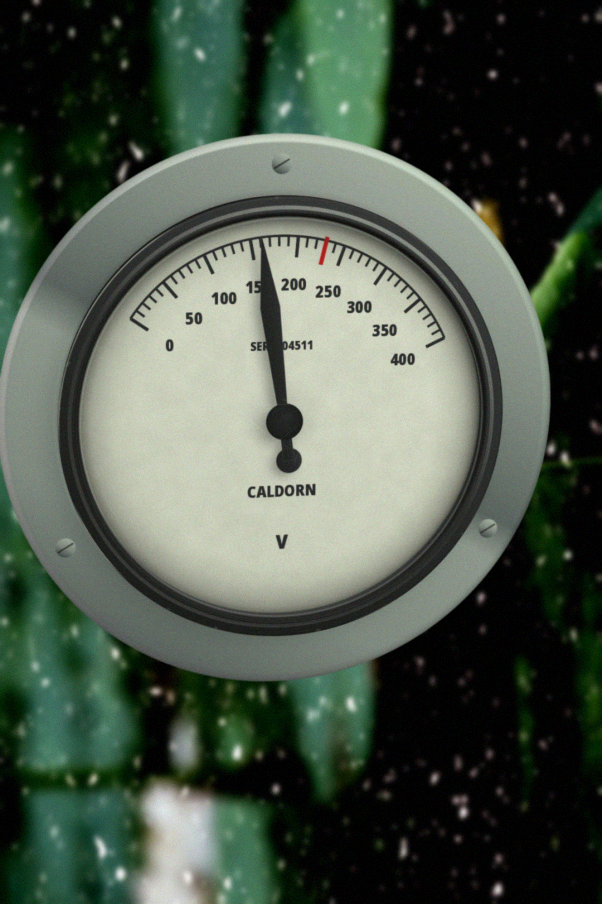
160; V
